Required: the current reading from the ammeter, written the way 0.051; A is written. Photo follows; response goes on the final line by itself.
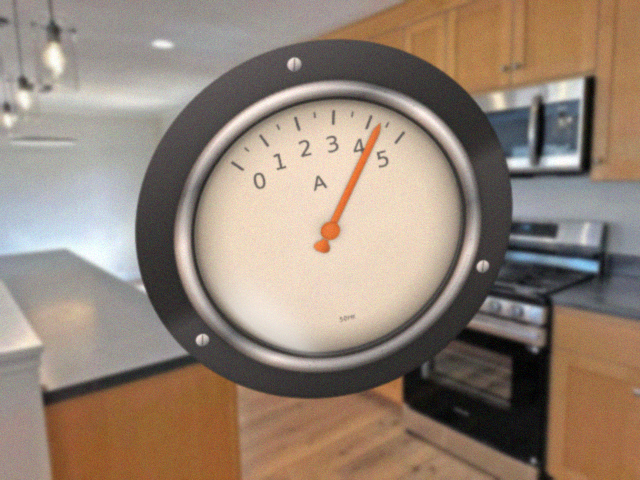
4.25; A
